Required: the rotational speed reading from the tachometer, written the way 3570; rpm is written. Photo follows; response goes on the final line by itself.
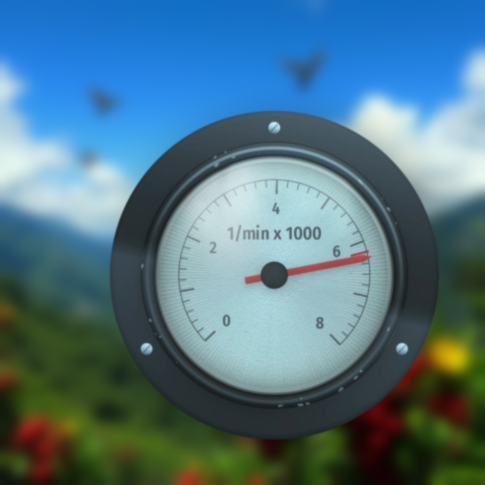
6300; rpm
